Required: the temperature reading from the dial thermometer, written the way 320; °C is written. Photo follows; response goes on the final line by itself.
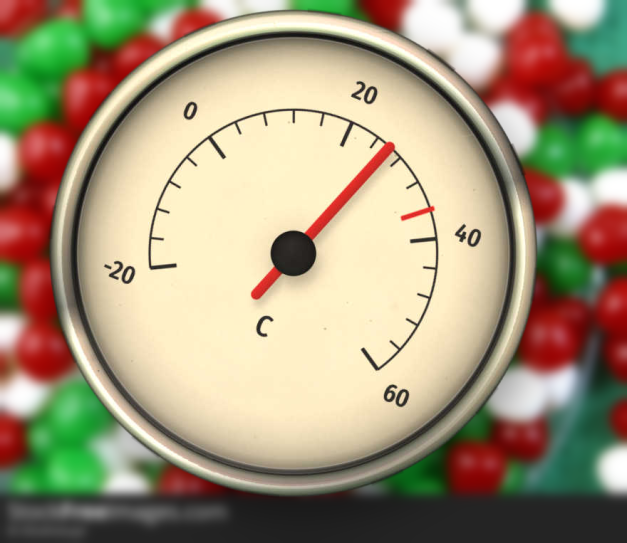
26; °C
